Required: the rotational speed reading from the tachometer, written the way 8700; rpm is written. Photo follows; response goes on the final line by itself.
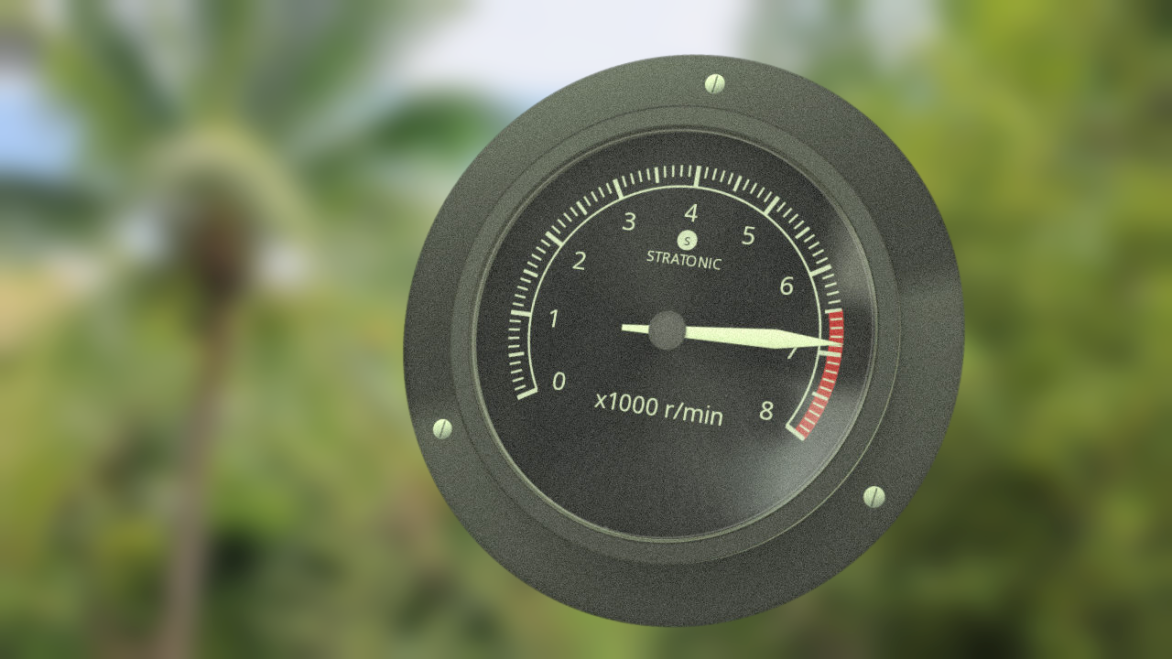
6900; rpm
